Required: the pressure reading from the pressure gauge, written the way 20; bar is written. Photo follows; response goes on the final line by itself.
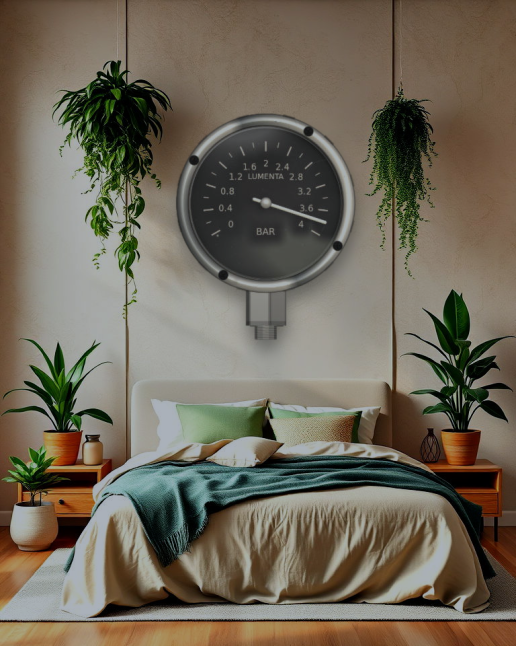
3.8; bar
